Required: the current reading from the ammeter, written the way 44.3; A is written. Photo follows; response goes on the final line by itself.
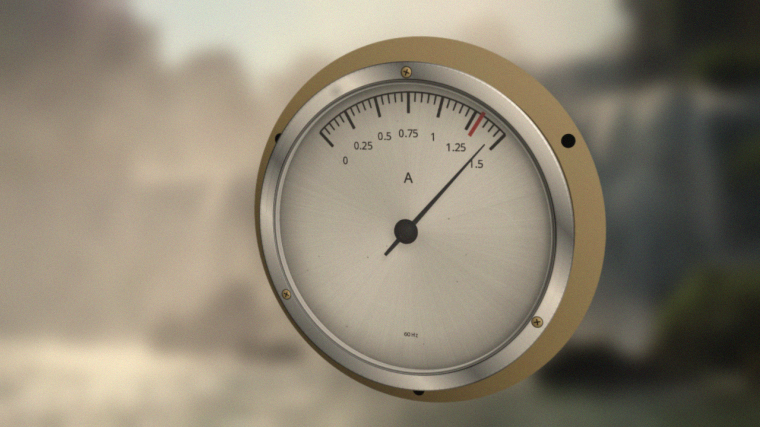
1.45; A
